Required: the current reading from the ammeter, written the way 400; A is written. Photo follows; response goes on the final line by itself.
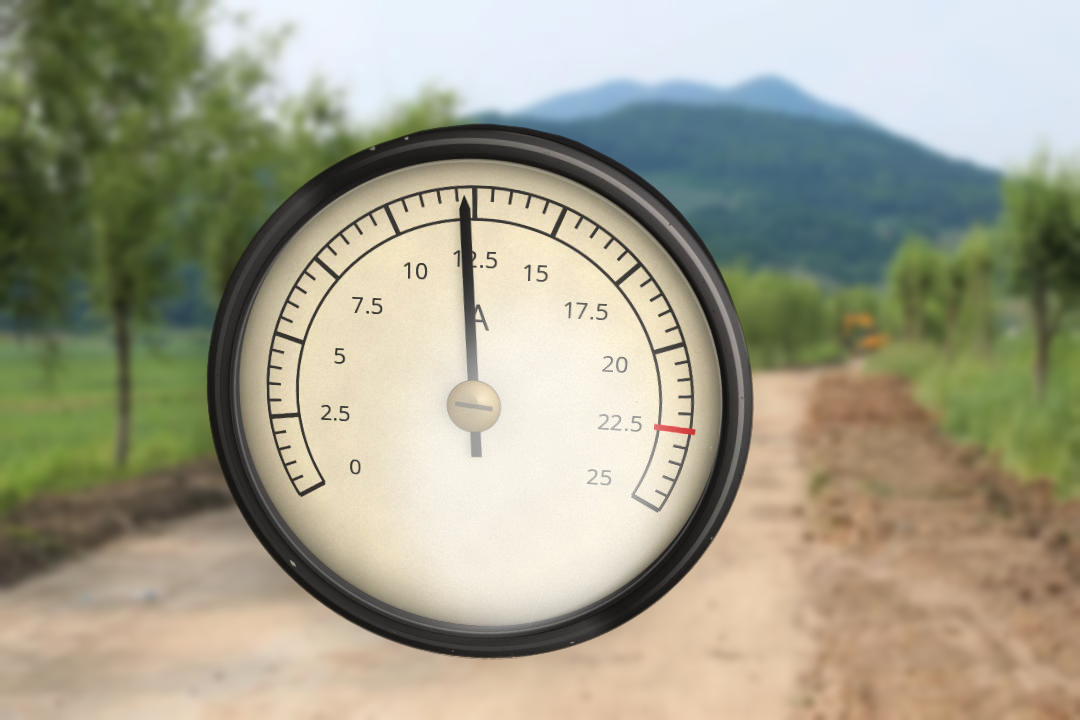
12.25; A
